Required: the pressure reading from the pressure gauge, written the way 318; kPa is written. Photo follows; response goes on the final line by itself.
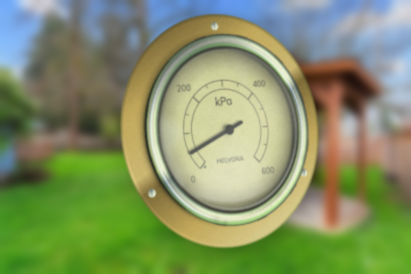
50; kPa
